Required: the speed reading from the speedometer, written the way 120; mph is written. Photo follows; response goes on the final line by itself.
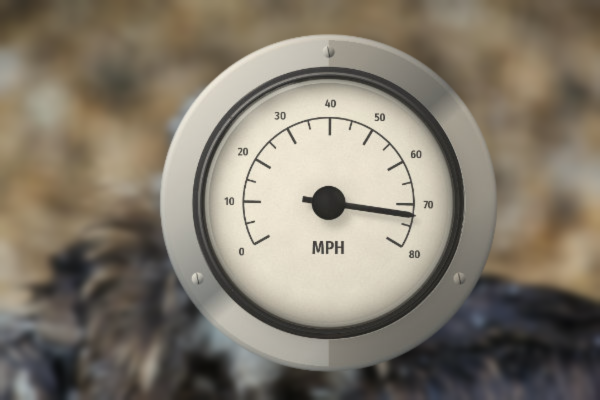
72.5; mph
